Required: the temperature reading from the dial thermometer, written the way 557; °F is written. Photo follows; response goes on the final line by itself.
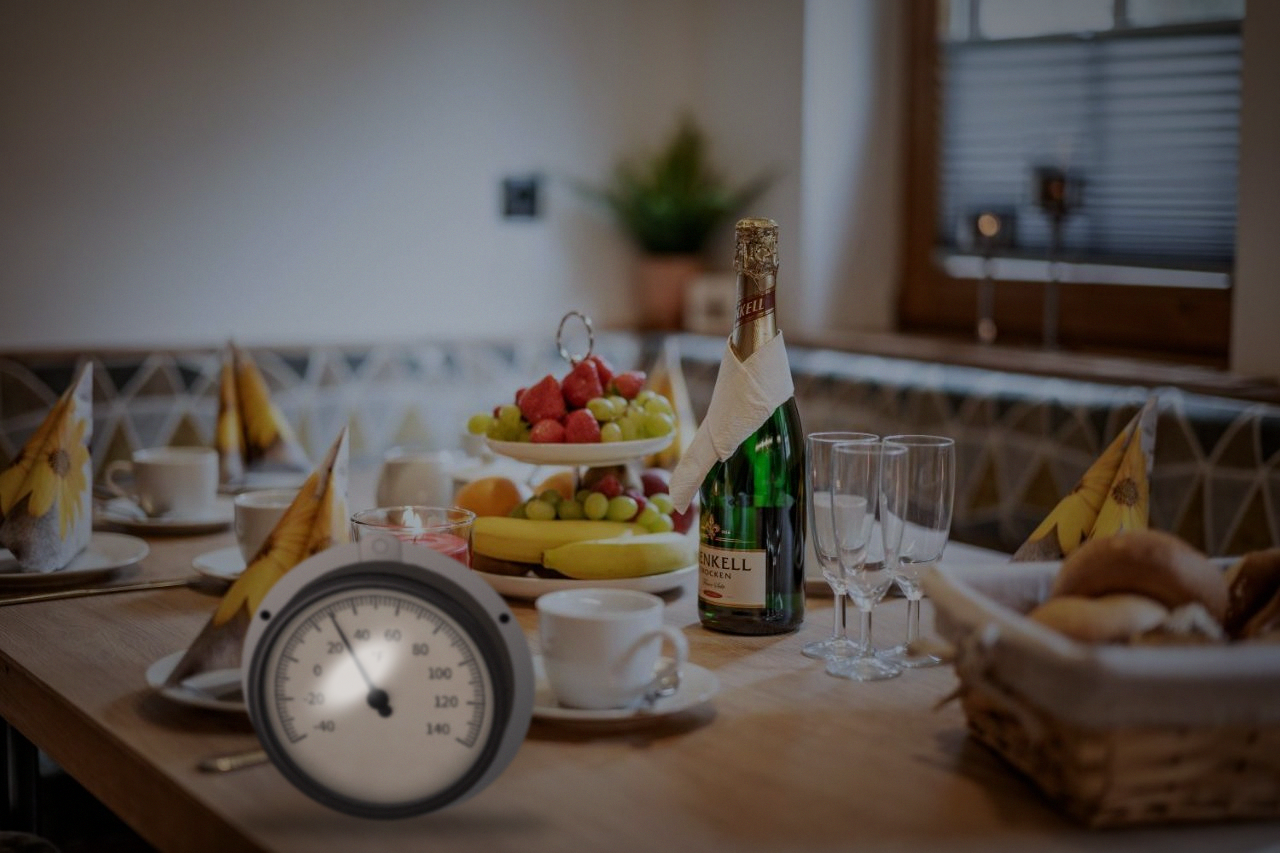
30; °F
